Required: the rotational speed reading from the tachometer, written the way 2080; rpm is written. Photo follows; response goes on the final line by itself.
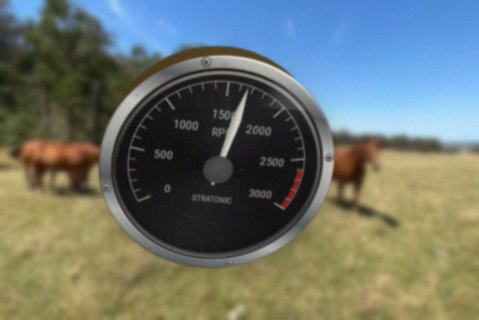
1650; rpm
